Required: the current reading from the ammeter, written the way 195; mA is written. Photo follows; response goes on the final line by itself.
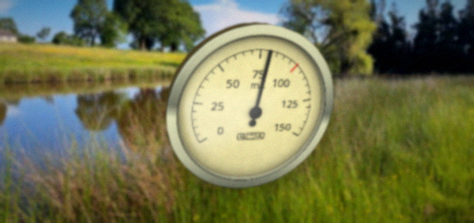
80; mA
